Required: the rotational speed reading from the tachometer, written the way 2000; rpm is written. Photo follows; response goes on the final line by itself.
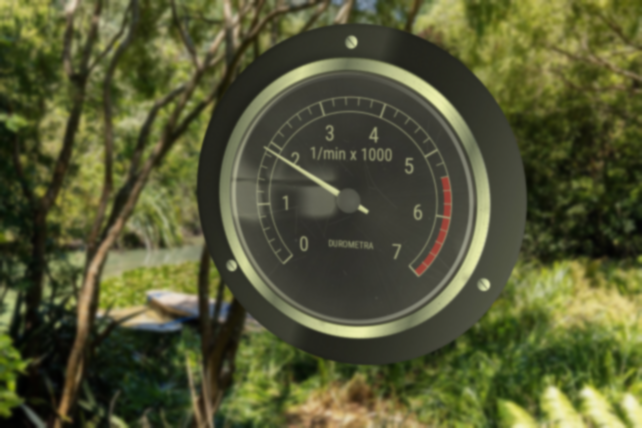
1900; rpm
